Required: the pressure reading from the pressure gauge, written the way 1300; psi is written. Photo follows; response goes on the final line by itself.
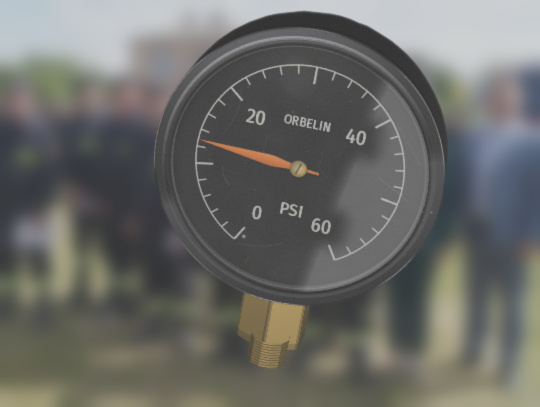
13; psi
